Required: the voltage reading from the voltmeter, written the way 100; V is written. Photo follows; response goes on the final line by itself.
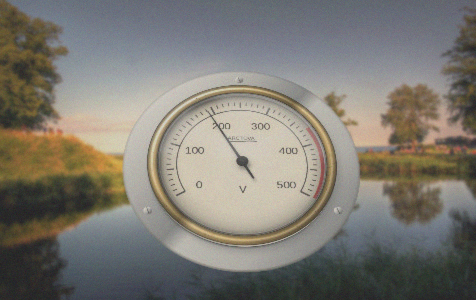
190; V
